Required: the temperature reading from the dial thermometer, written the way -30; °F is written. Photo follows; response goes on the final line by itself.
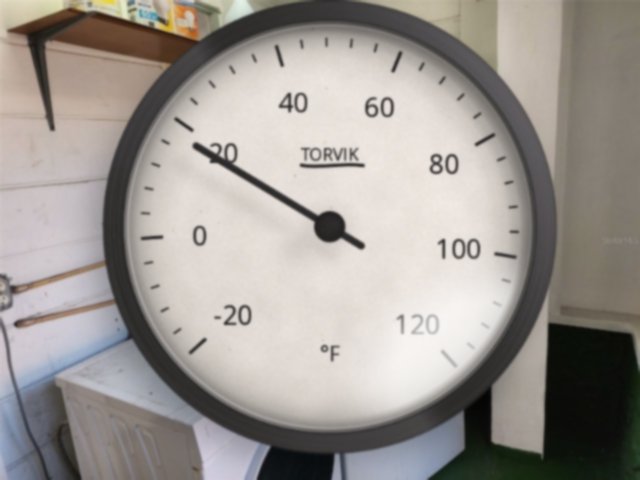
18; °F
